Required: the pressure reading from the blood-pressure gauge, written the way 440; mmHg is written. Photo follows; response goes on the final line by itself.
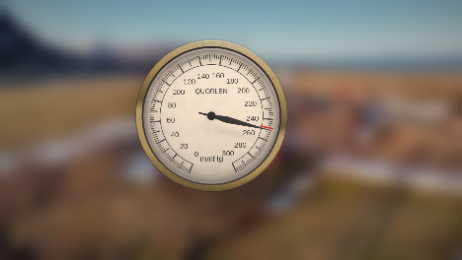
250; mmHg
